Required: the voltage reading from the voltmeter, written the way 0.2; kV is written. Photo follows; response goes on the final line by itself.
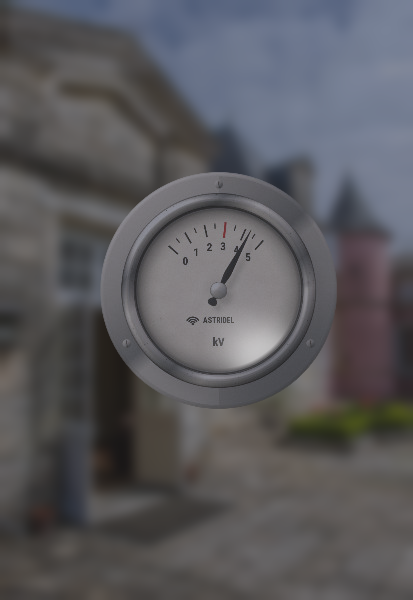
4.25; kV
